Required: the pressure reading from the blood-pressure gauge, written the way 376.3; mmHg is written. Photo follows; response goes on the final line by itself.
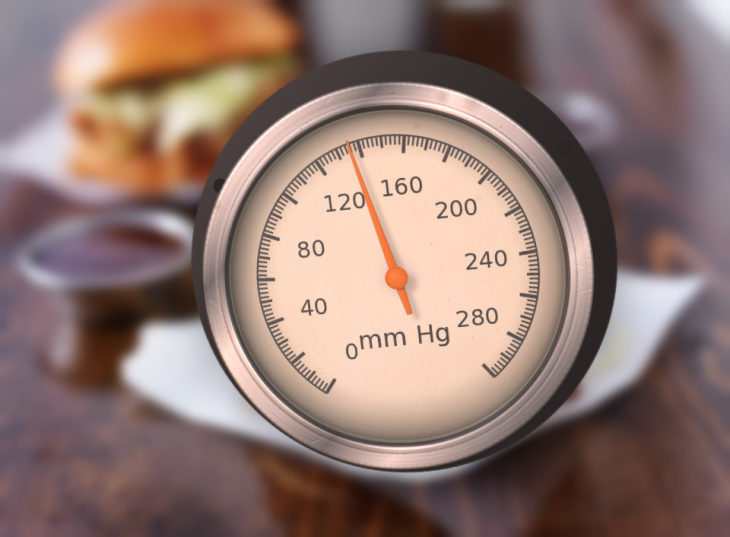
136; mmHg
